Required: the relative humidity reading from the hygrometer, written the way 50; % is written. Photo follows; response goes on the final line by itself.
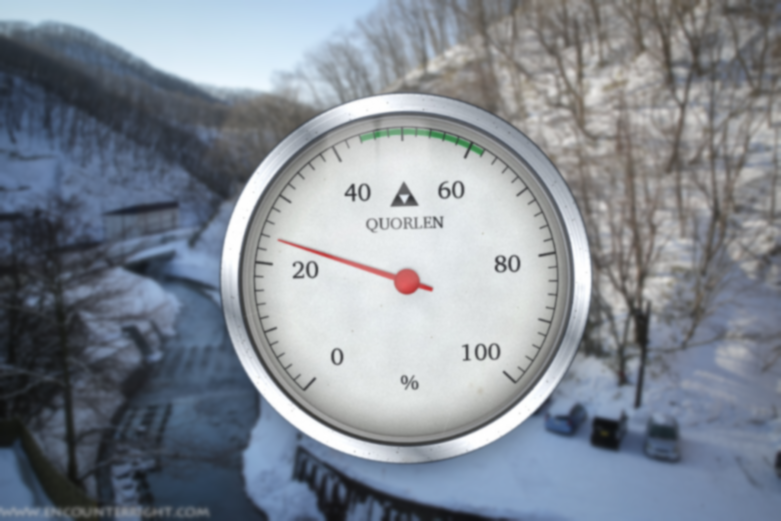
24; %
